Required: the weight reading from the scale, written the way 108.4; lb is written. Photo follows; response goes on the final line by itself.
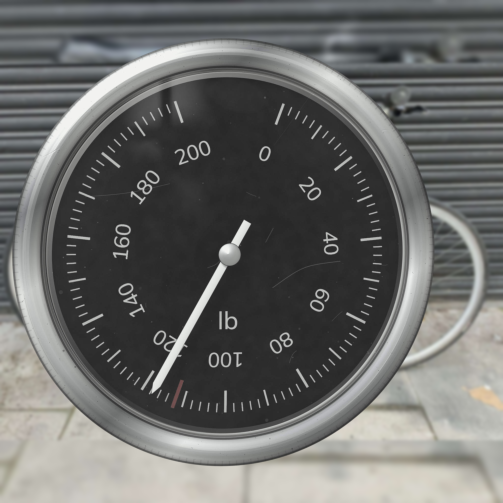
118; lb
